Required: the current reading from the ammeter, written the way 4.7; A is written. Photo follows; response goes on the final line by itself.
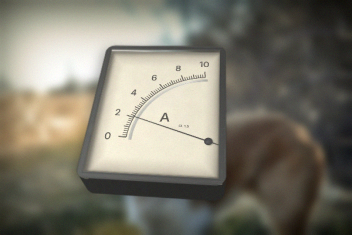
2; A
